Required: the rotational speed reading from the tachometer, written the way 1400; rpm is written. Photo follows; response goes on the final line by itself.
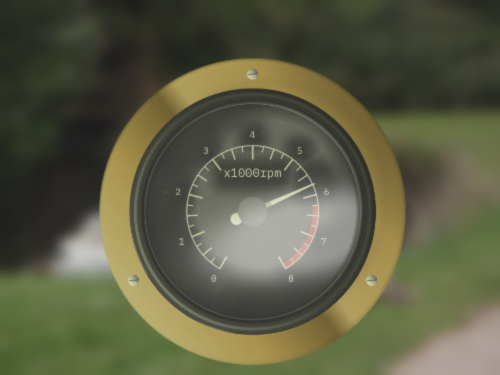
5750; rpm
